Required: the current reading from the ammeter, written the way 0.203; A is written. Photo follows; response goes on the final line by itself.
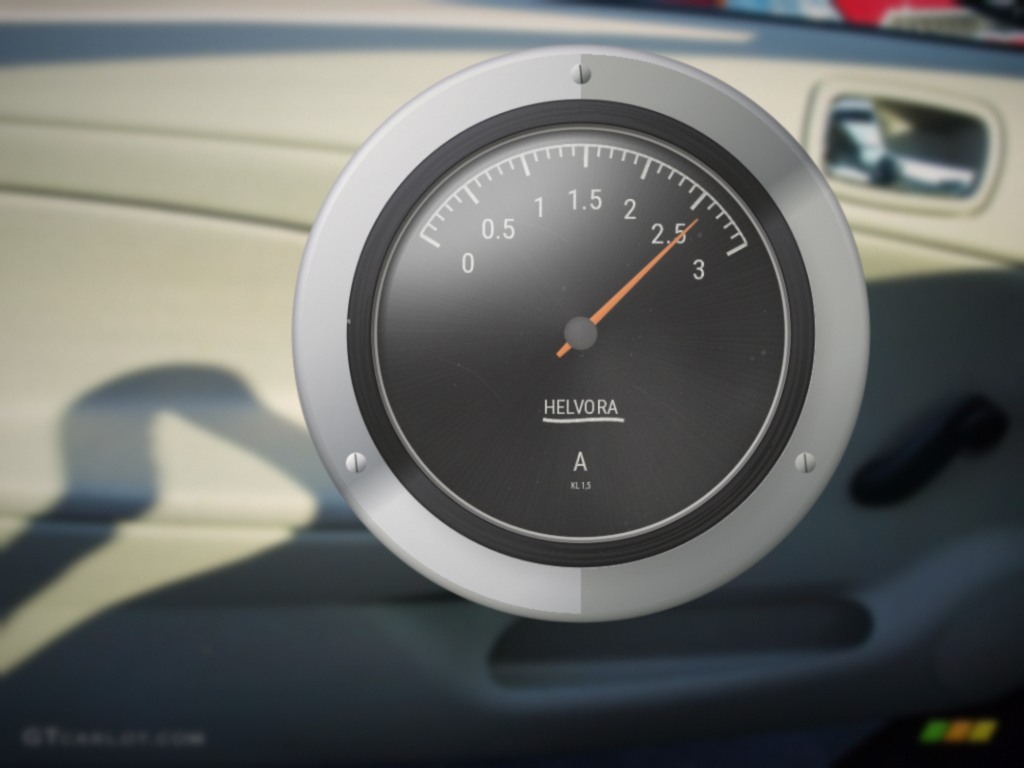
2.6; A
